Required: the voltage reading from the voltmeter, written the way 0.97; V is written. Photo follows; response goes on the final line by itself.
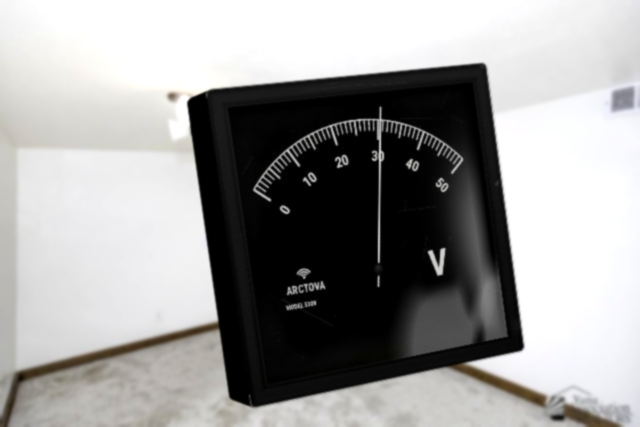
30; V
